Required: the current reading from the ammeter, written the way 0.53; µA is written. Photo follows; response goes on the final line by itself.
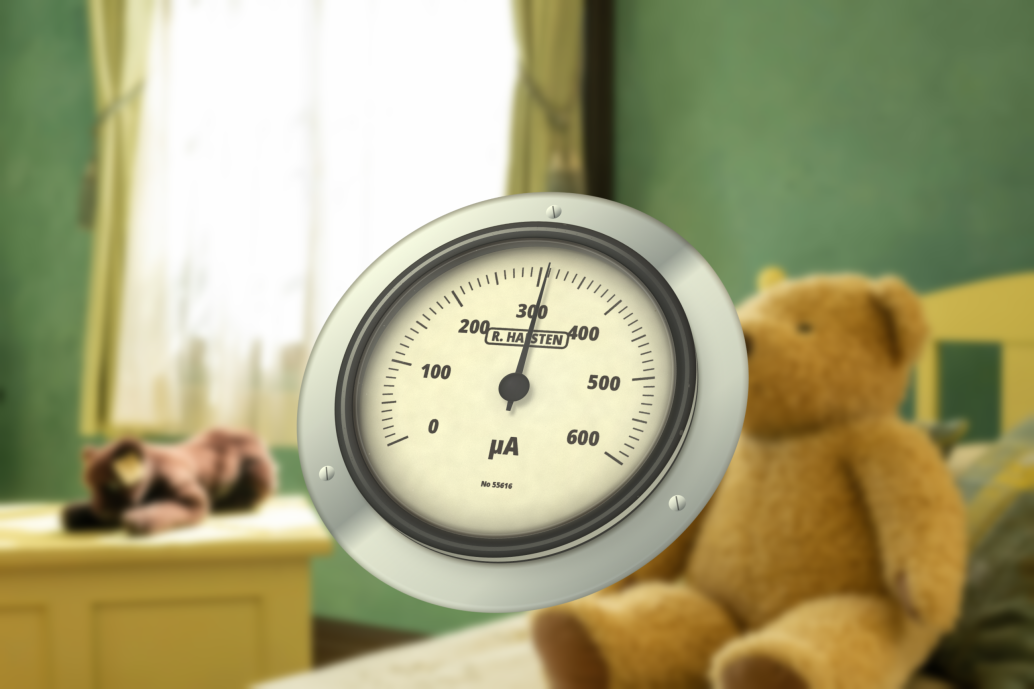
310; µA
